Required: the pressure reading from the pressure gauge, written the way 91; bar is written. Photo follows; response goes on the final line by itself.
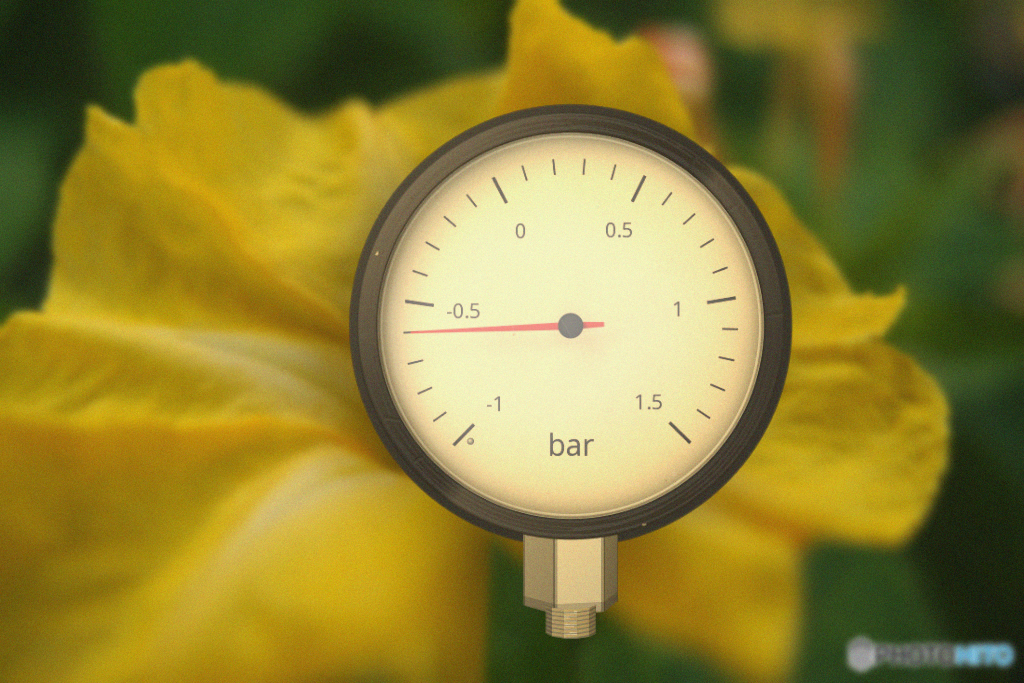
-0.6; bar
